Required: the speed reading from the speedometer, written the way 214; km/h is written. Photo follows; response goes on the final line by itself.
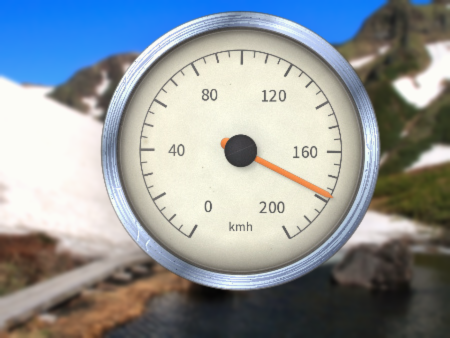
177.5; km/h
